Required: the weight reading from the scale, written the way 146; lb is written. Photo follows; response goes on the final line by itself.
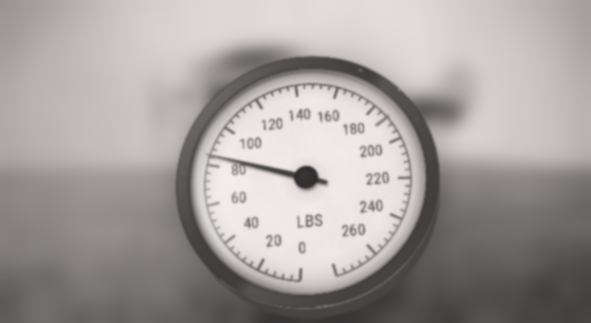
84; lb
